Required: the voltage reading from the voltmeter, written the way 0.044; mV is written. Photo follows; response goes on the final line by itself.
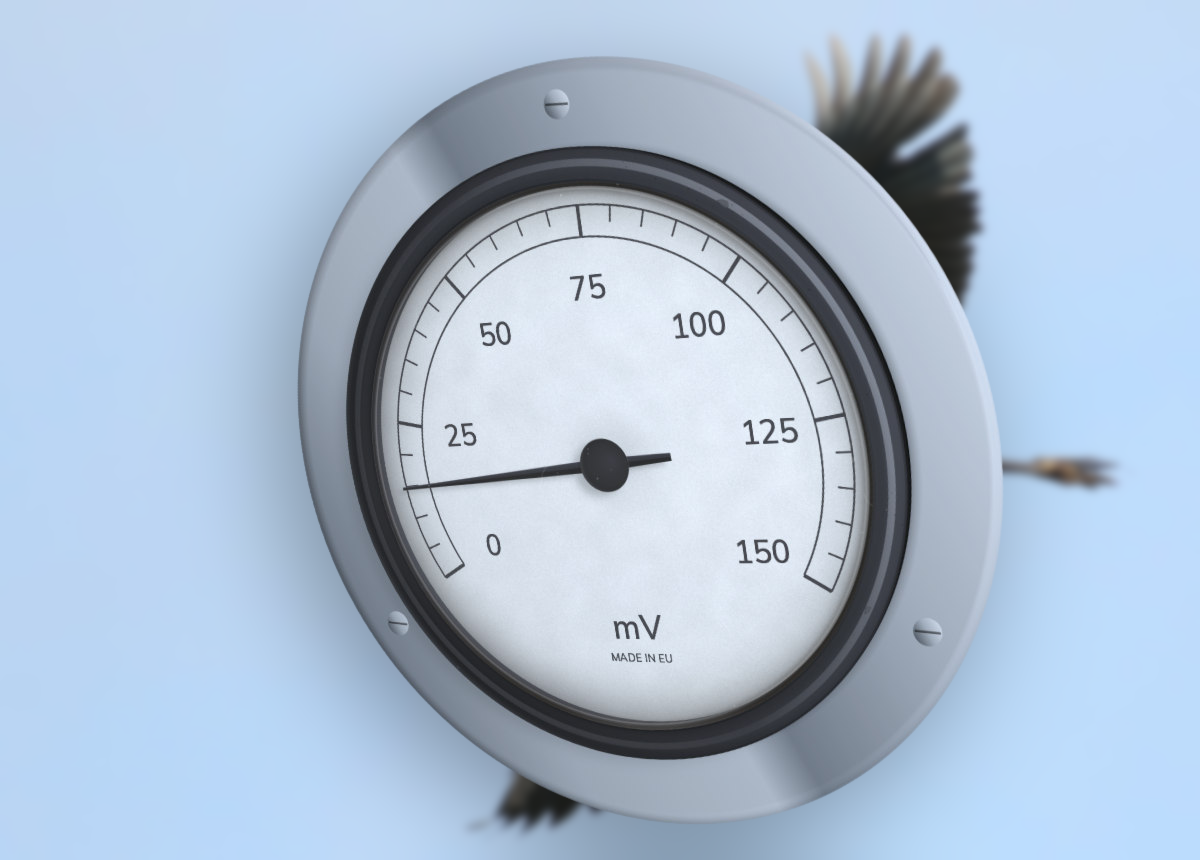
15; mV
